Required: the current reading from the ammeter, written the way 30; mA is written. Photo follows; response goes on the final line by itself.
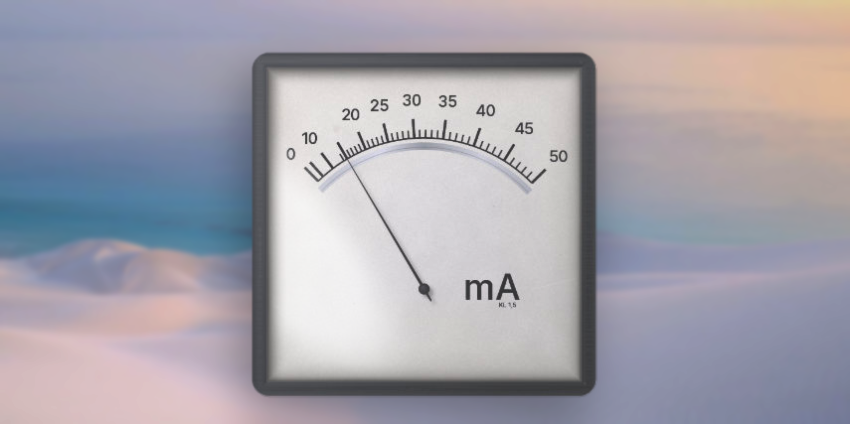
15; mA
